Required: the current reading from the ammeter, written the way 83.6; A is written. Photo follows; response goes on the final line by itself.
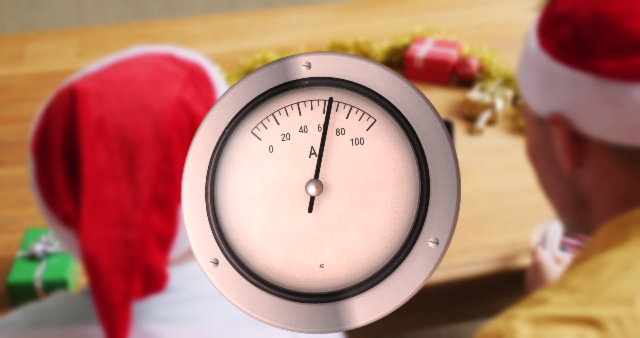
65; A
